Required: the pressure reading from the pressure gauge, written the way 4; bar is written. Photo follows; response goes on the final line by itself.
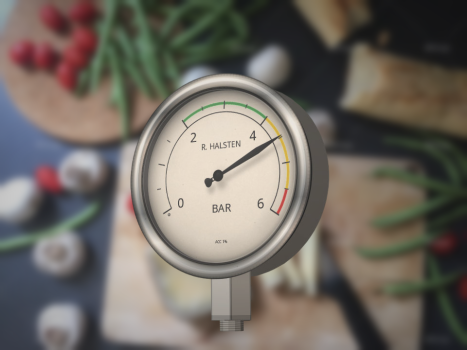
4.5; bar
